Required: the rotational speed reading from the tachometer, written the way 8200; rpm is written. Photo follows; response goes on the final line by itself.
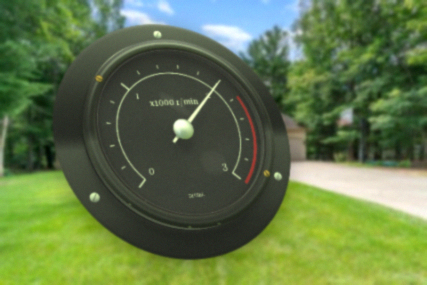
2000; rpm
